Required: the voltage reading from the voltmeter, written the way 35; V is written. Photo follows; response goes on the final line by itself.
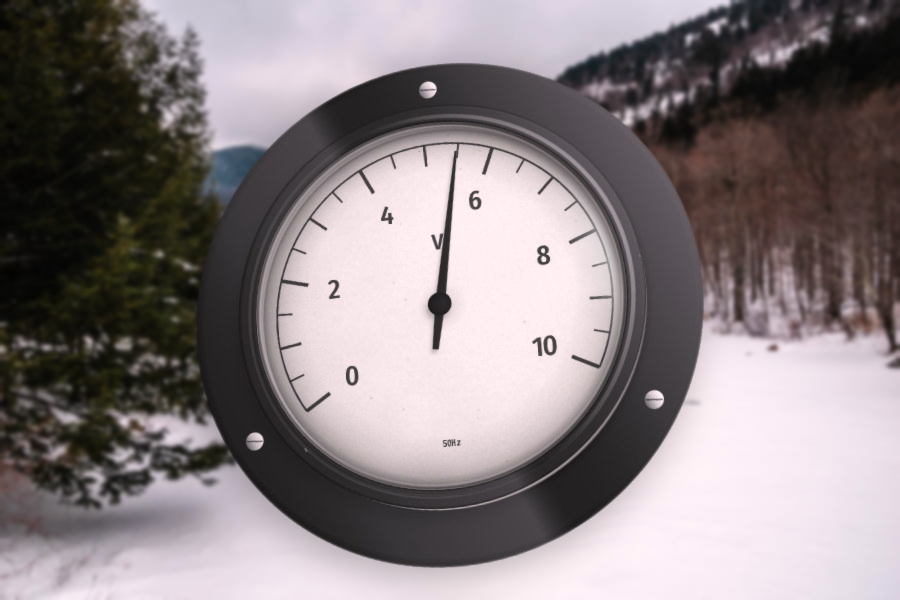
5.5; V
